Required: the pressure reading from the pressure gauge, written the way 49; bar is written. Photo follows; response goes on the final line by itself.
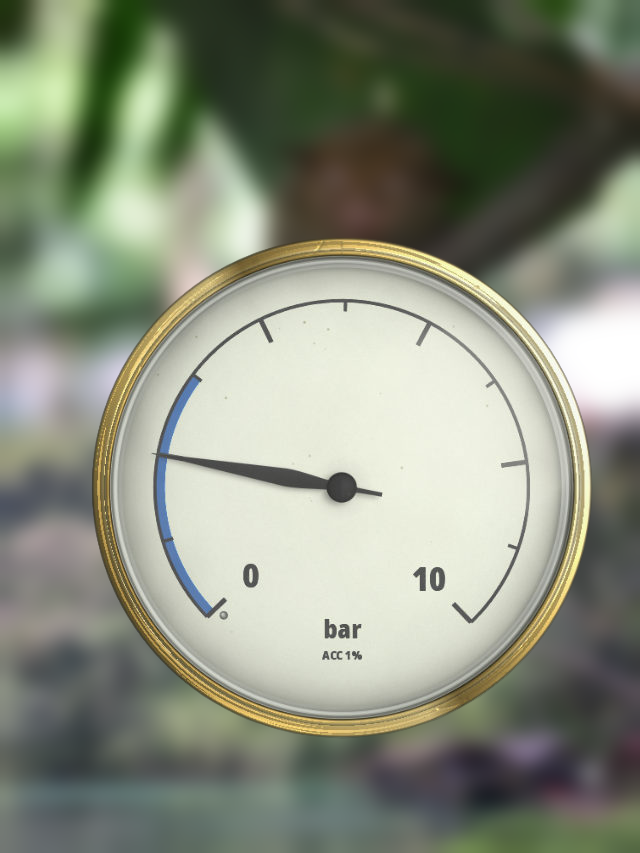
2; bar
